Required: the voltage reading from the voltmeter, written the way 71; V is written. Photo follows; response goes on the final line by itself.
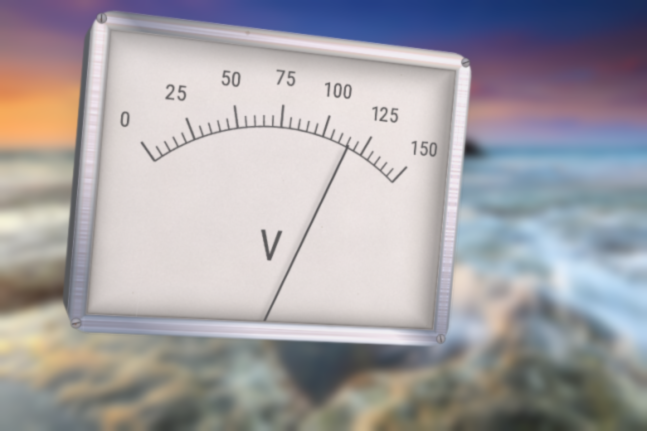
115; V
